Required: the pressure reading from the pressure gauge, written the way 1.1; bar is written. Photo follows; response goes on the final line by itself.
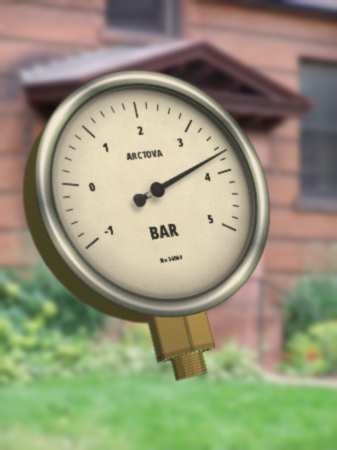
3.7; bar
